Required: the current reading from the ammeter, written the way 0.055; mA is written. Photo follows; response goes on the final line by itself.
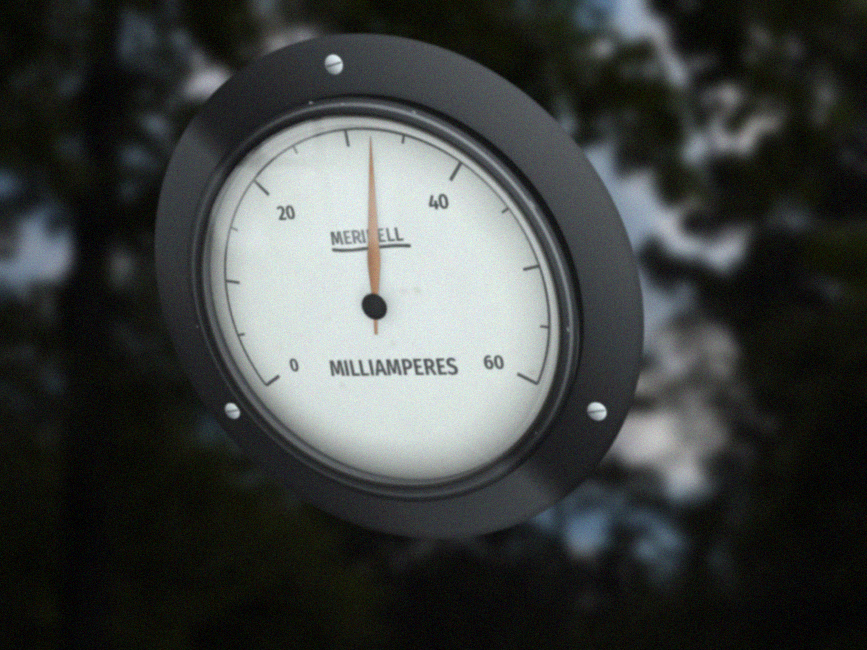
32.5; mA
